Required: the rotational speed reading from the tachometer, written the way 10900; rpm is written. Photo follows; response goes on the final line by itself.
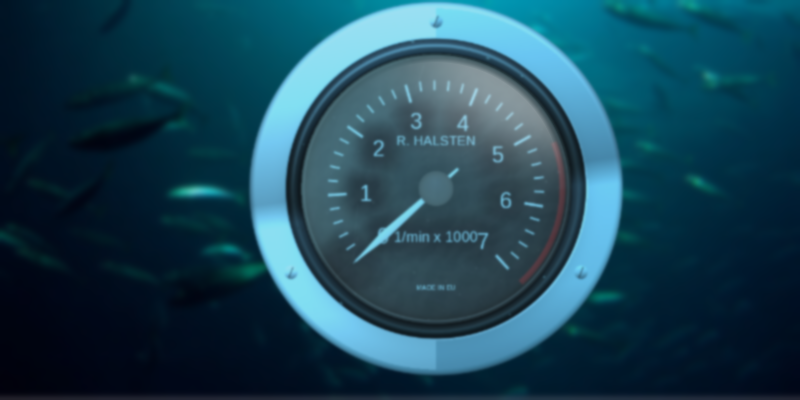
0; rpm
